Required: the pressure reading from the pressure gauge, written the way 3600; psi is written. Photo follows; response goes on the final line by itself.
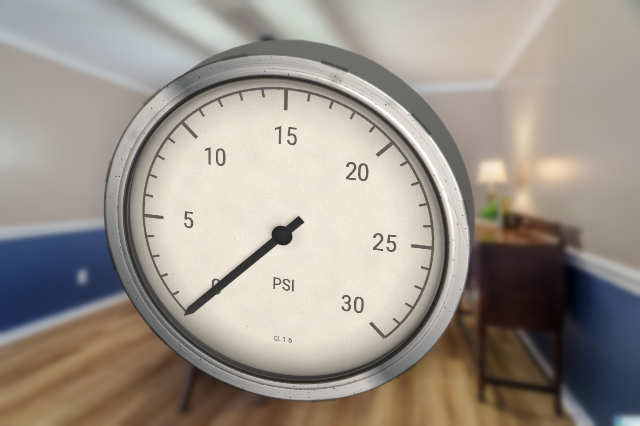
0; psi
